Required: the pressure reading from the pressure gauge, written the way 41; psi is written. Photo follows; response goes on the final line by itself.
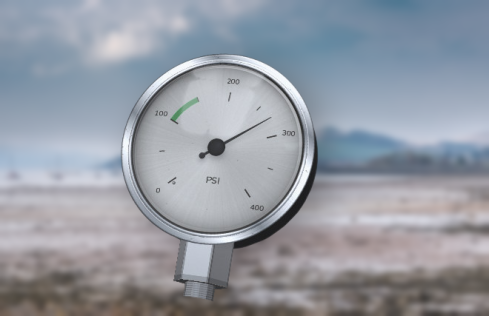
275; psi
